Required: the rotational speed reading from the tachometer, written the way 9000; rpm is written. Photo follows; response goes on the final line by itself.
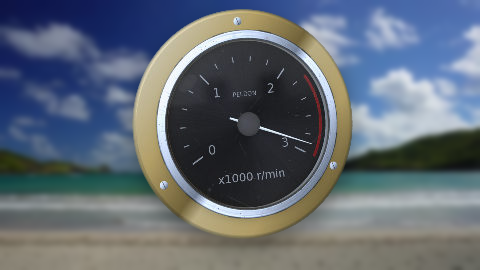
2900; rpm
